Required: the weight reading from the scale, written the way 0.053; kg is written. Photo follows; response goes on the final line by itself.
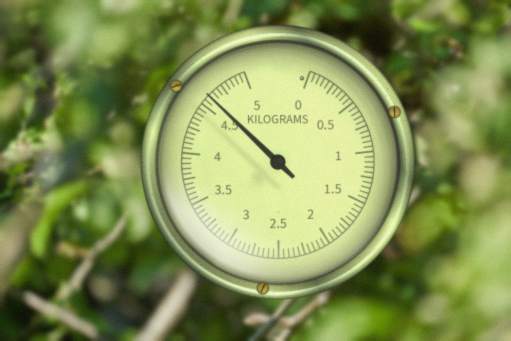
4.6; kg
